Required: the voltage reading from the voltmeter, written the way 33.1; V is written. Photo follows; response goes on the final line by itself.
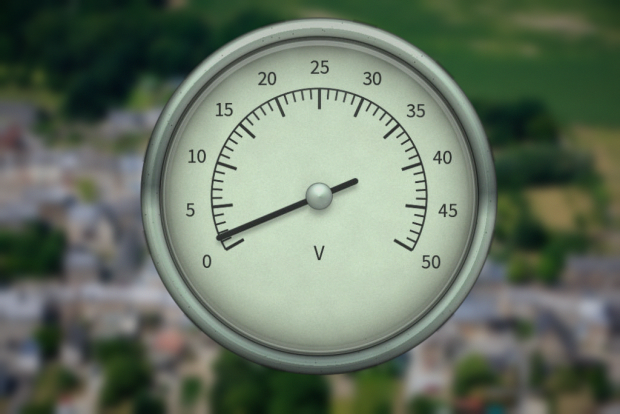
1.5; V
